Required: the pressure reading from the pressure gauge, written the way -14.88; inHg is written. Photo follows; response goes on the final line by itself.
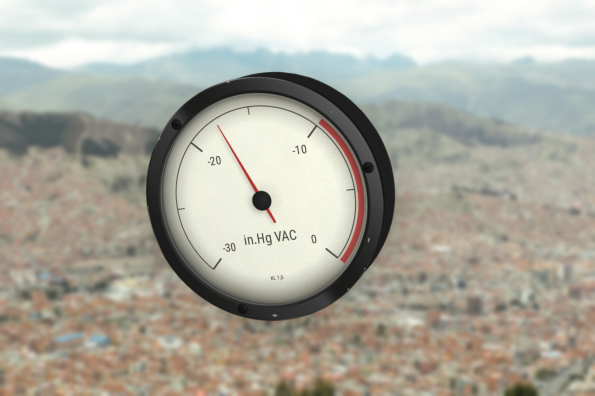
-17.5; inHg
